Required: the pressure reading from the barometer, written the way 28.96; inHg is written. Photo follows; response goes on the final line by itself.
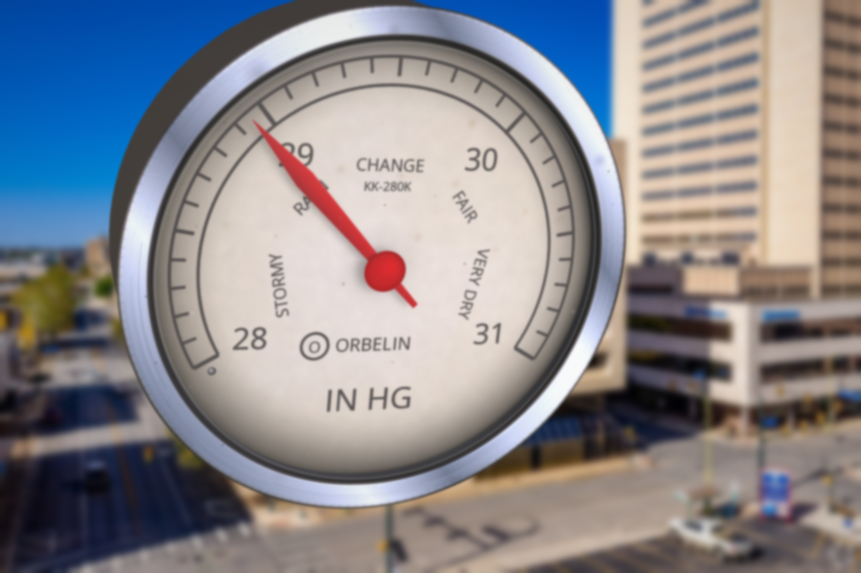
28.95; inHg
